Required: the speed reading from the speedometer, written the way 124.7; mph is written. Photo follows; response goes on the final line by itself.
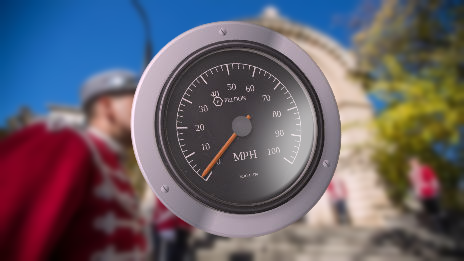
2; mph
